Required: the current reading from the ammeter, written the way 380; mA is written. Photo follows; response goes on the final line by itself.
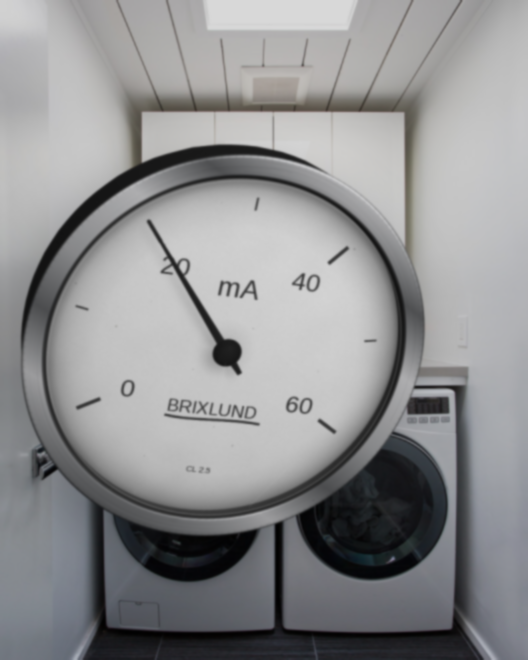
20; mA
